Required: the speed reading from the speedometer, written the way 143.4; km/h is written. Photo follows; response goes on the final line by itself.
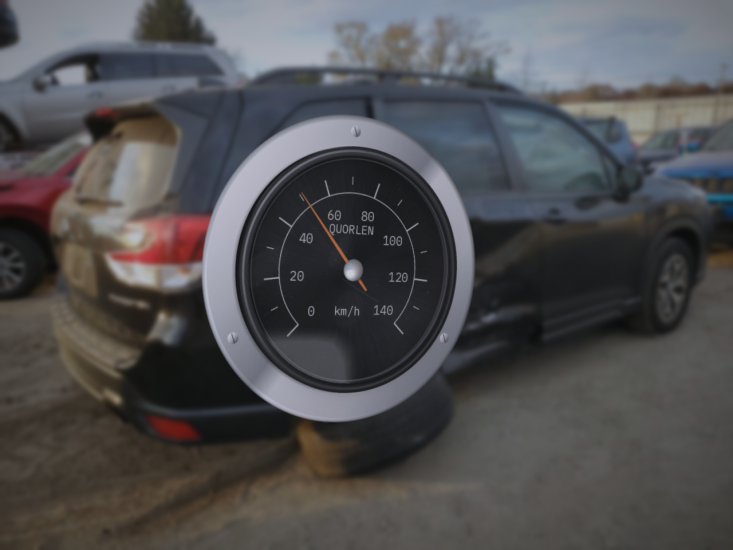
50; km/h
